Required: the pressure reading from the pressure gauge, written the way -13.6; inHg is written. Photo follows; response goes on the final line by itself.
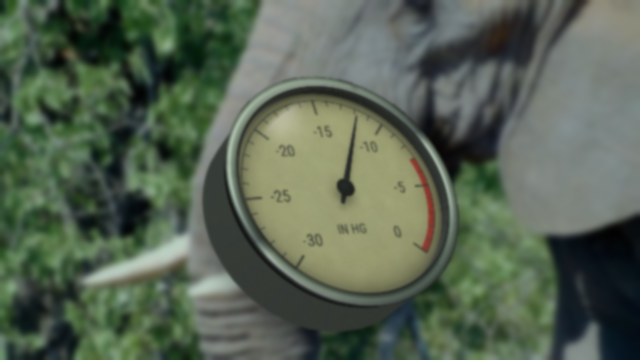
-12; inHg
